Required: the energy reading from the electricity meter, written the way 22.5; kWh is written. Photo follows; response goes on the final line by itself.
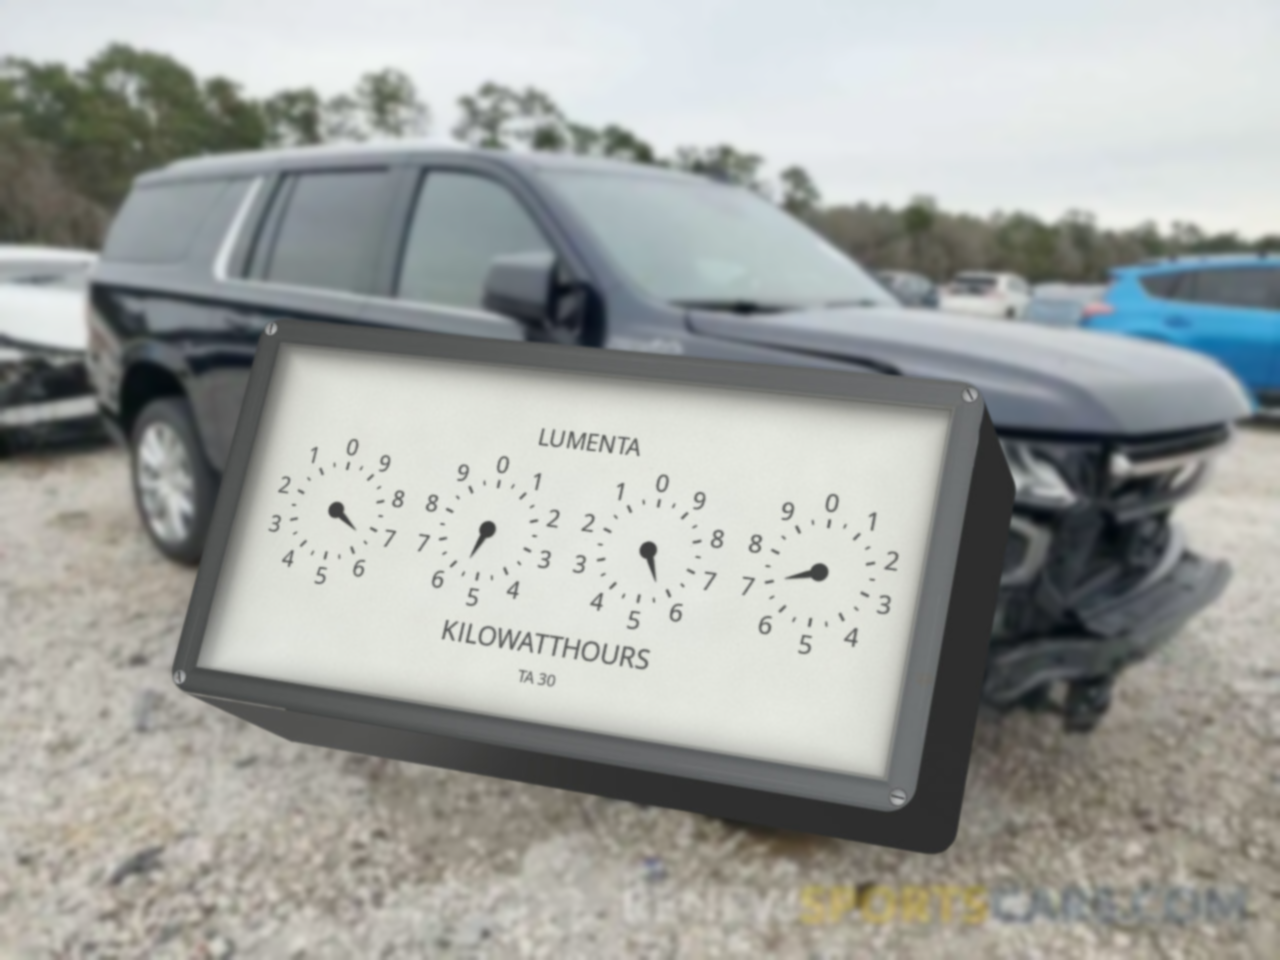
6557; kWh
